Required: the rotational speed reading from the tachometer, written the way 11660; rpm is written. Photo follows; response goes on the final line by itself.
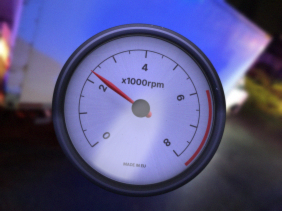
2250; rpm
